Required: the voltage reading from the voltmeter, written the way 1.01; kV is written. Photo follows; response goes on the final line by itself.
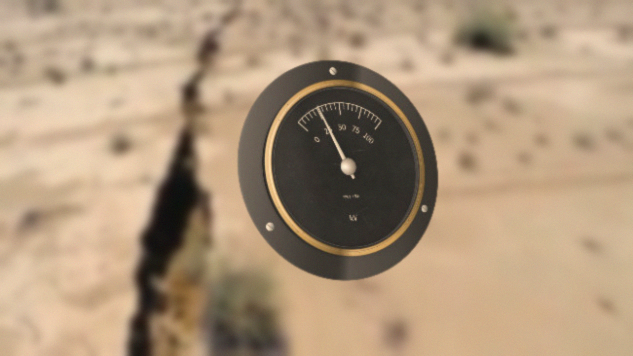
25; kV
